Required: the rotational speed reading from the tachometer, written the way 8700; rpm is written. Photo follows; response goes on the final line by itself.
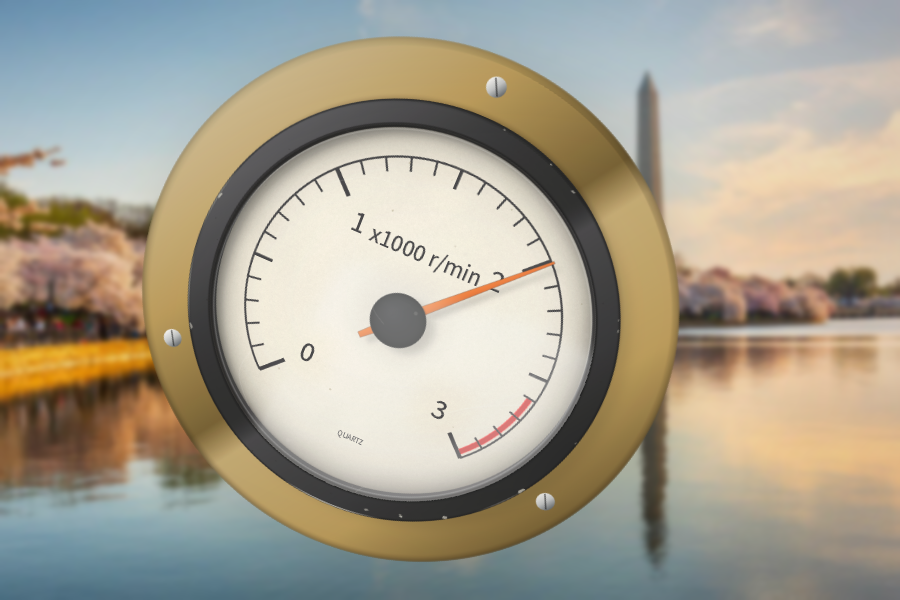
2000; rpm
